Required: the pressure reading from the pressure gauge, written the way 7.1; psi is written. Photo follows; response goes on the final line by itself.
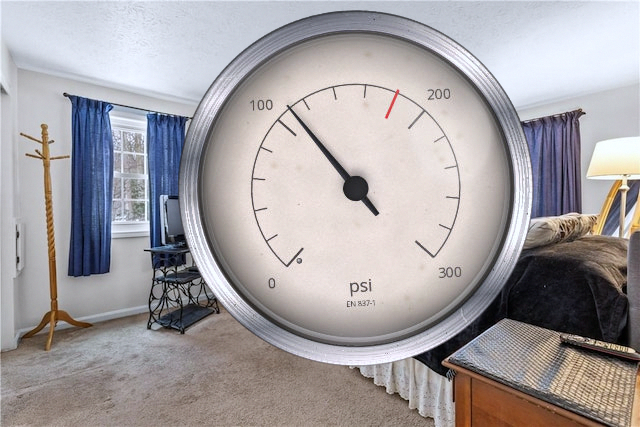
110; psi
